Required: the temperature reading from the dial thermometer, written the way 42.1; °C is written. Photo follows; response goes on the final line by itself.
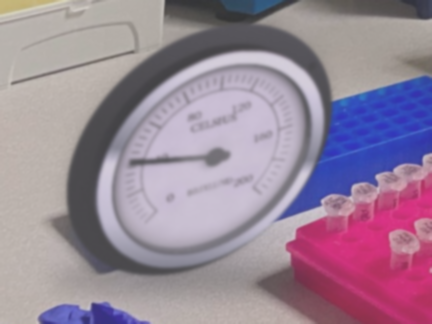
40; °C
